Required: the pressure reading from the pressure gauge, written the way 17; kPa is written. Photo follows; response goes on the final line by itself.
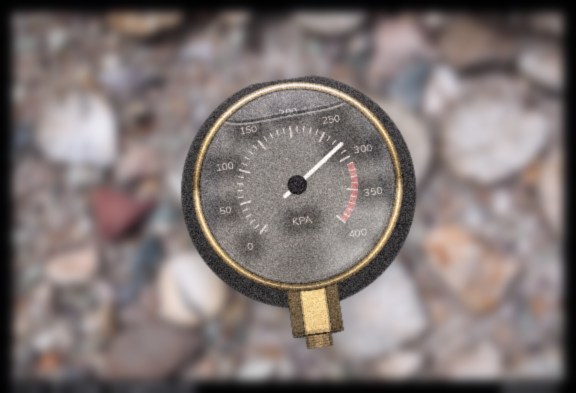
280; kPa
